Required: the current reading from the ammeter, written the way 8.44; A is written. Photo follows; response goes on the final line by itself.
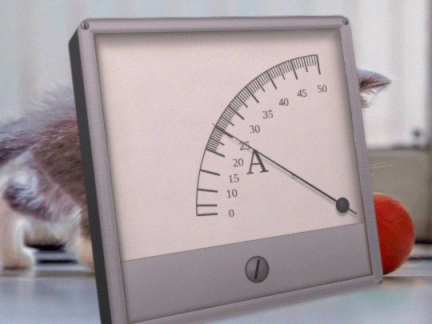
25; A
